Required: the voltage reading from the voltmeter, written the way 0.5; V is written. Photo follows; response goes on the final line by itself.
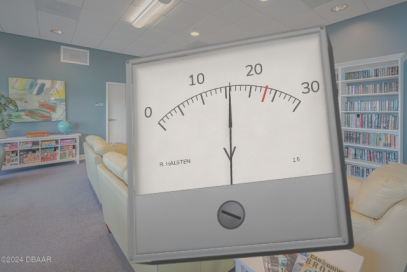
16; V
